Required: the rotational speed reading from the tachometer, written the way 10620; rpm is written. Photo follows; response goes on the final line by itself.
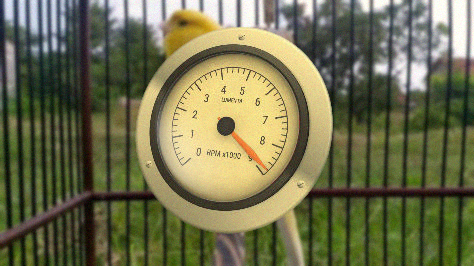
8800; rpm
